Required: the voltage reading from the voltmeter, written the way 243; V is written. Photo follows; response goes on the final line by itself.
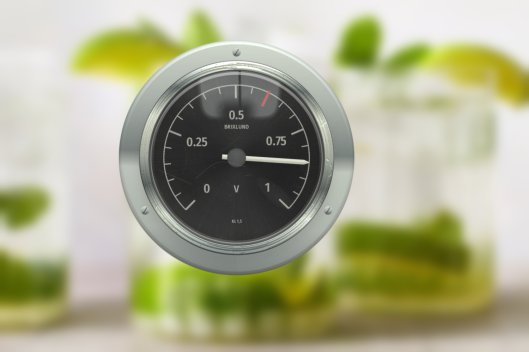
0.85; V
